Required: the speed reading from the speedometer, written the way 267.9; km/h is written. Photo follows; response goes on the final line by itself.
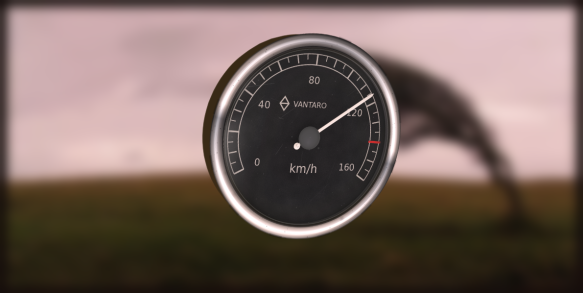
115; km/h
